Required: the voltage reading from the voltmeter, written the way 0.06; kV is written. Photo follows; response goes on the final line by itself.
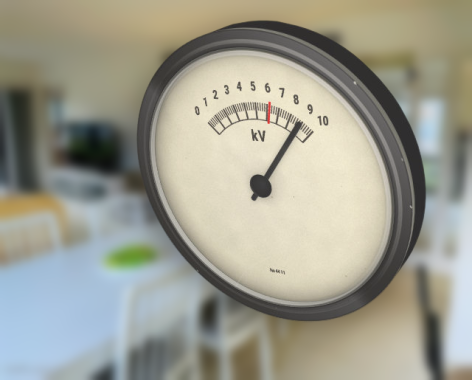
9; kV
